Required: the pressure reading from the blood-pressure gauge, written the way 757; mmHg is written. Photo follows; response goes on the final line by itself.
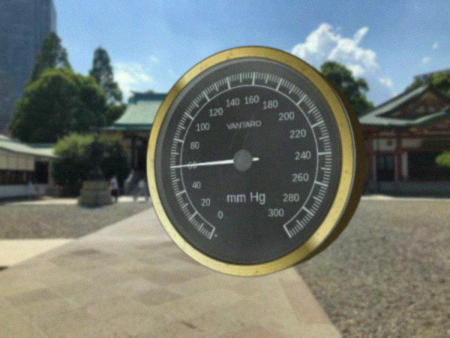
60; mmHg
